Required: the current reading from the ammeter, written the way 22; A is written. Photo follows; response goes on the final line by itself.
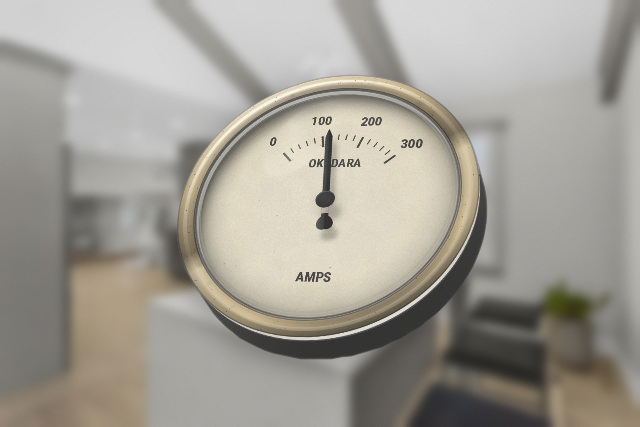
120; A
